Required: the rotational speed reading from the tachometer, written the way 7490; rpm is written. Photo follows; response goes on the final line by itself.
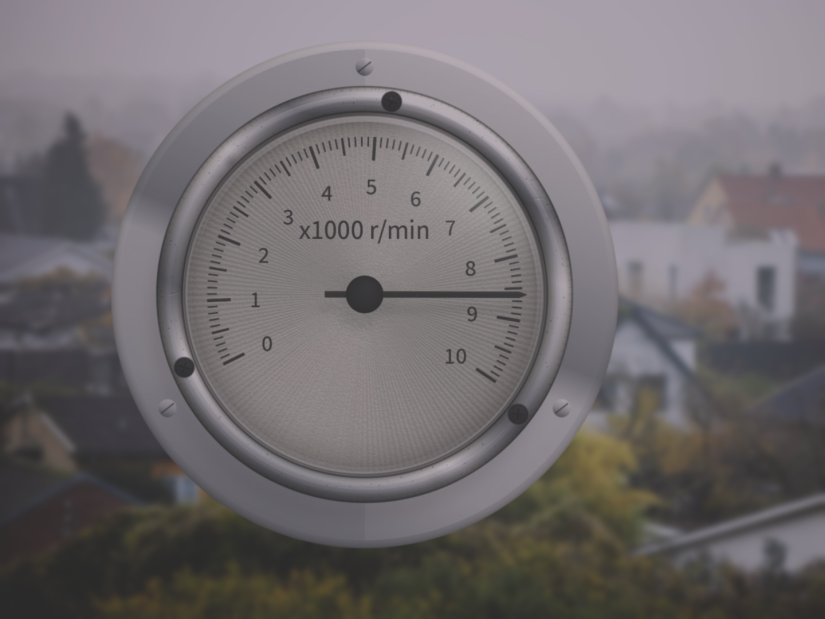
8600; rpm
